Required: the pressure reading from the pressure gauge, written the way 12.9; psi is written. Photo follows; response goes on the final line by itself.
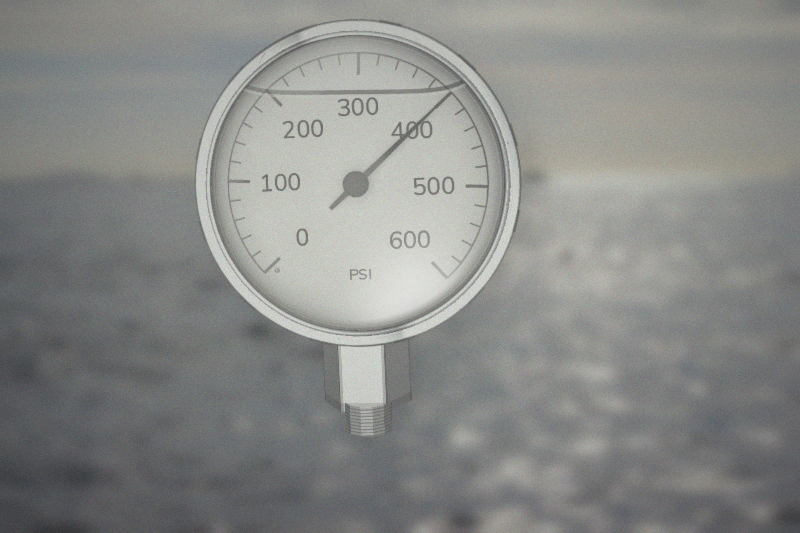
400; psi
